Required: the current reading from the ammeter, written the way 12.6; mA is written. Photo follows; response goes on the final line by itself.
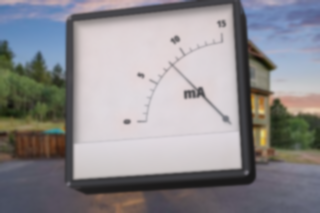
8; mA
